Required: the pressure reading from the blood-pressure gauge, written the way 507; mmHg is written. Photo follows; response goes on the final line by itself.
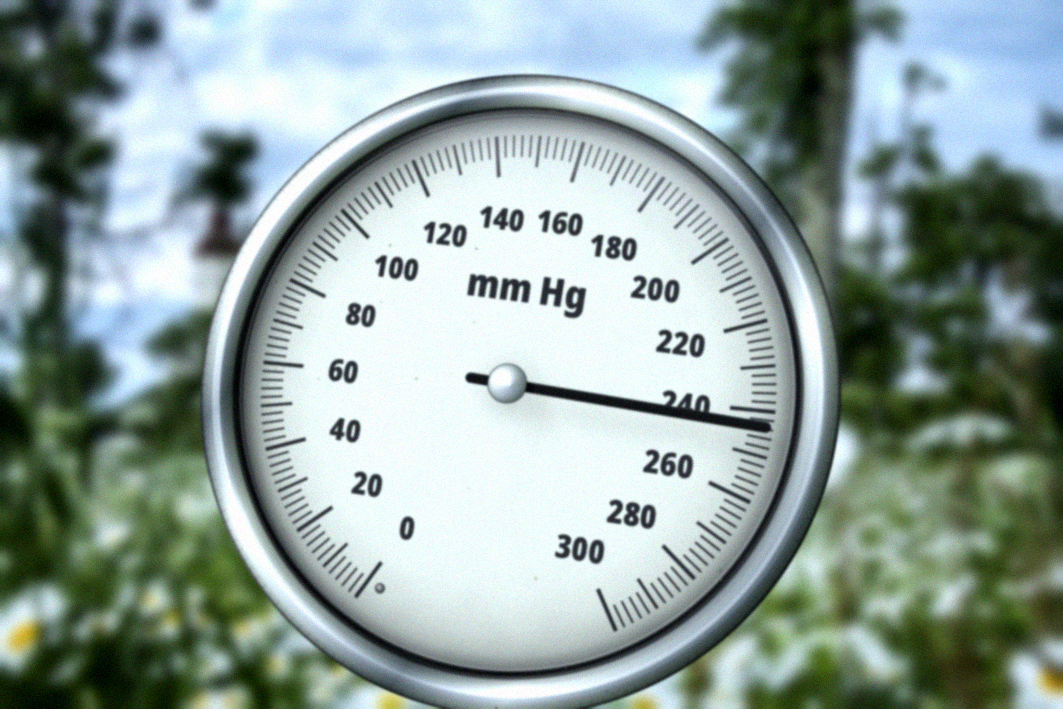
244; mmHg
